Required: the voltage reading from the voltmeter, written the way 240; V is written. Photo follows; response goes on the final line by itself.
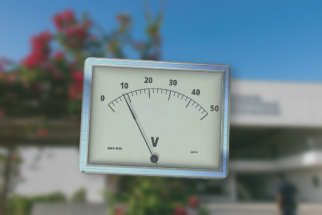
8; V
